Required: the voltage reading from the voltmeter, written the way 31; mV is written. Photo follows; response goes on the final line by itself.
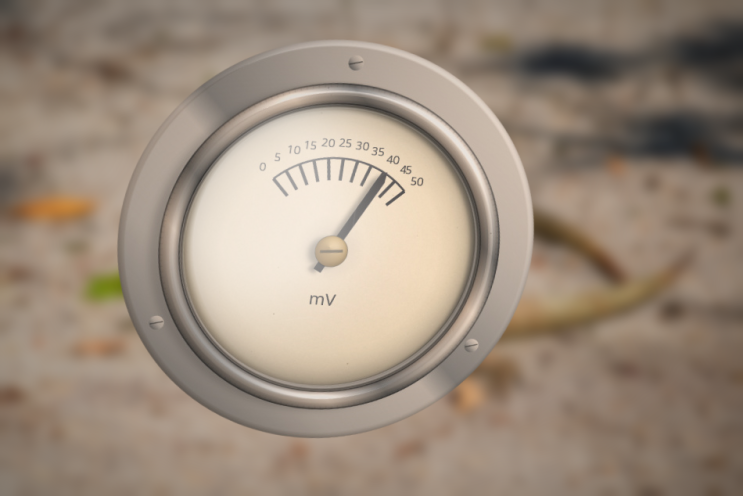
40; mV
